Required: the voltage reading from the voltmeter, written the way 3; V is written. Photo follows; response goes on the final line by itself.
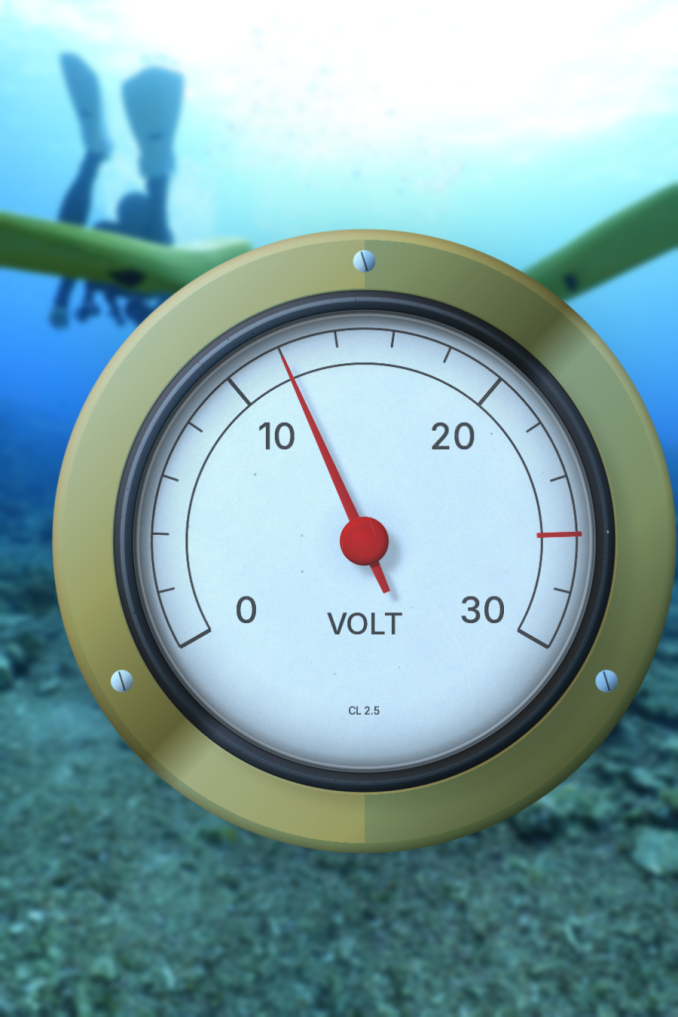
12; V
